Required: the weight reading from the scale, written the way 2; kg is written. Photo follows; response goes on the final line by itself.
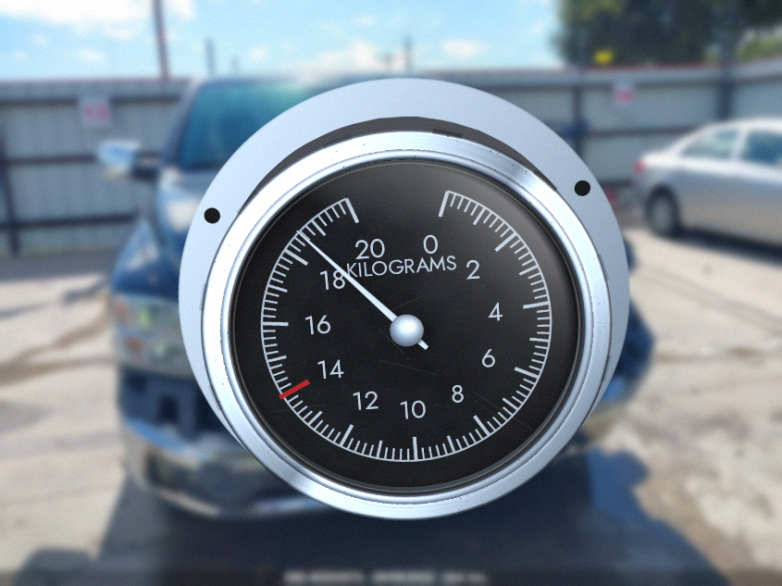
18.6; kg
